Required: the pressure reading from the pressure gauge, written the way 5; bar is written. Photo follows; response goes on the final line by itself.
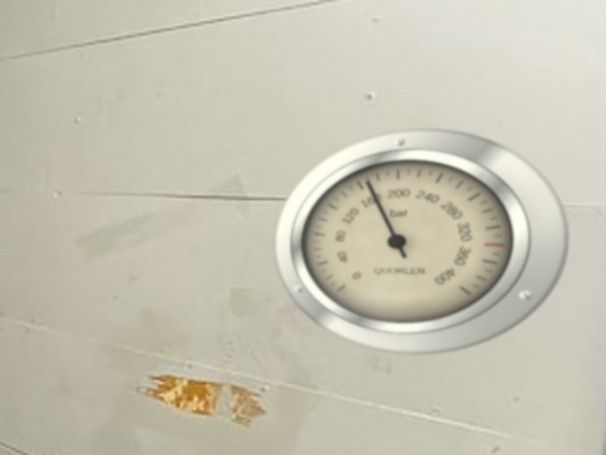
170; bar
